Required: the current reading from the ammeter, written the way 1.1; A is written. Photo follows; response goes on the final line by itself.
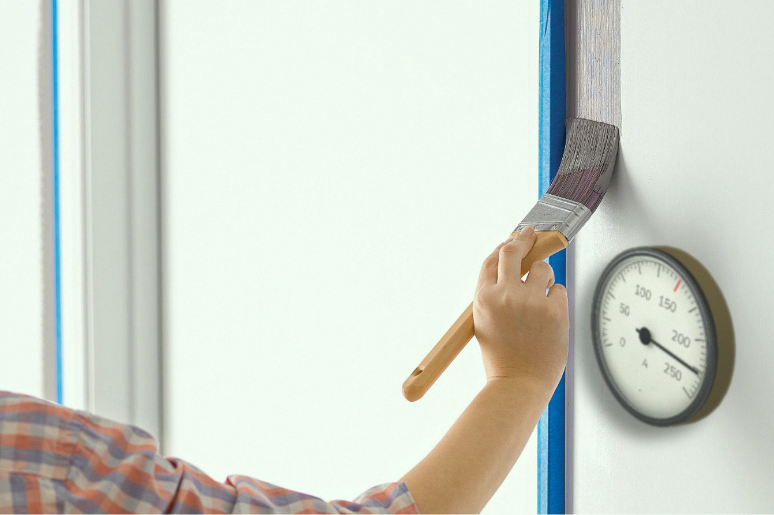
225; A
